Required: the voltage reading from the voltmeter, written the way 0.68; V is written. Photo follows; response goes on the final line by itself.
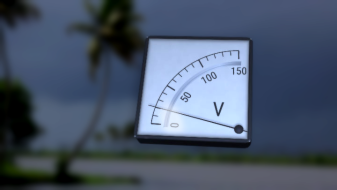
20; V
